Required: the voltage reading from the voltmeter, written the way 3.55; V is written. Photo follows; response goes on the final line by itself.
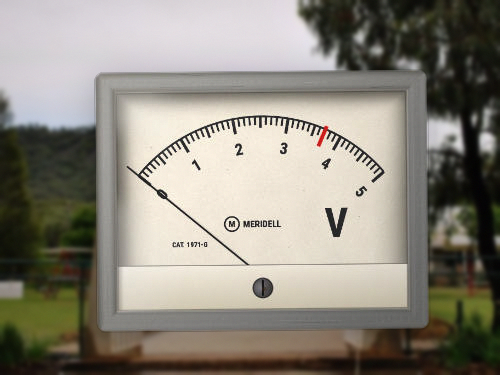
0; V
